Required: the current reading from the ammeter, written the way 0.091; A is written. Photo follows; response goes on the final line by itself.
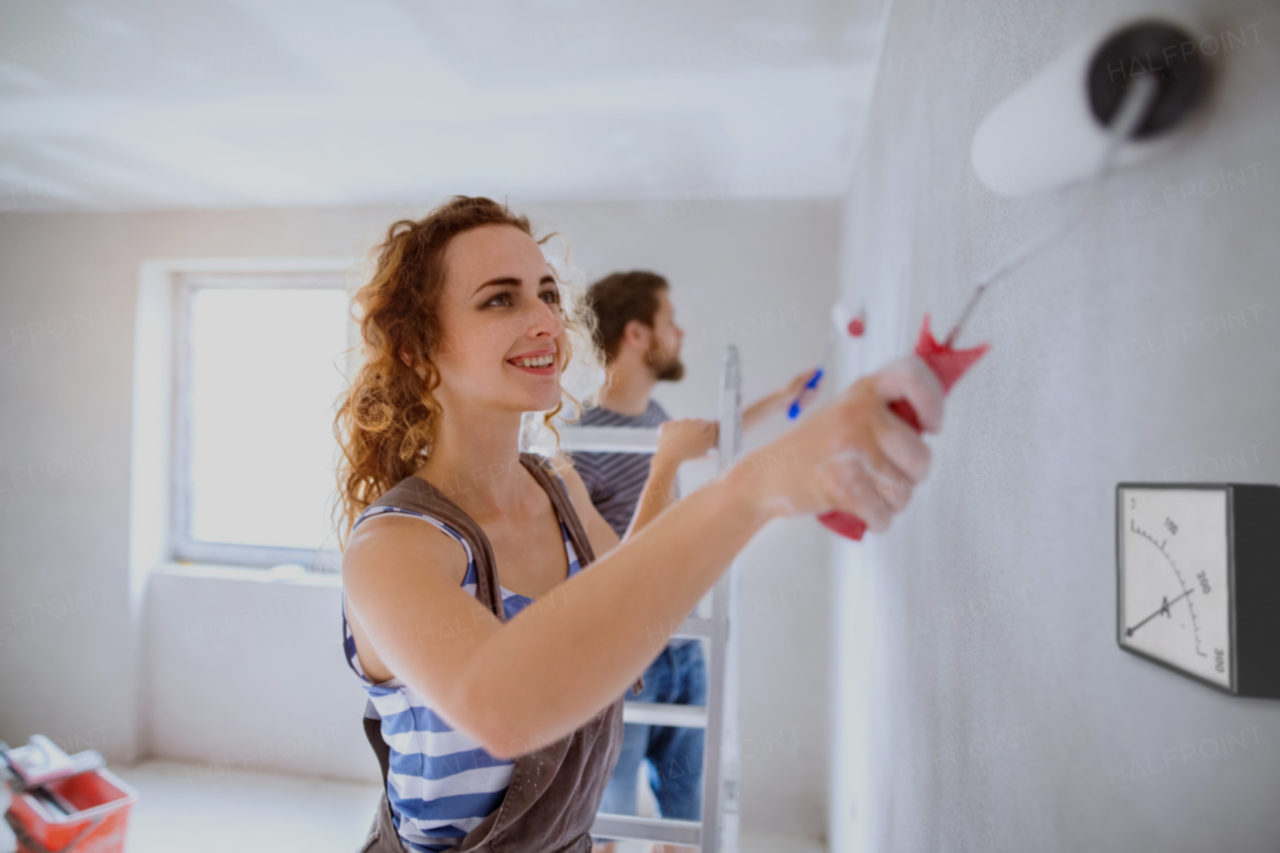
200; A
